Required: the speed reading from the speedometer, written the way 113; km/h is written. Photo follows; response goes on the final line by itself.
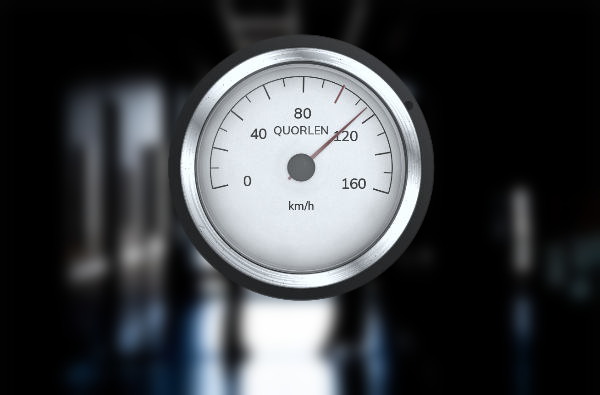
115; km/h
